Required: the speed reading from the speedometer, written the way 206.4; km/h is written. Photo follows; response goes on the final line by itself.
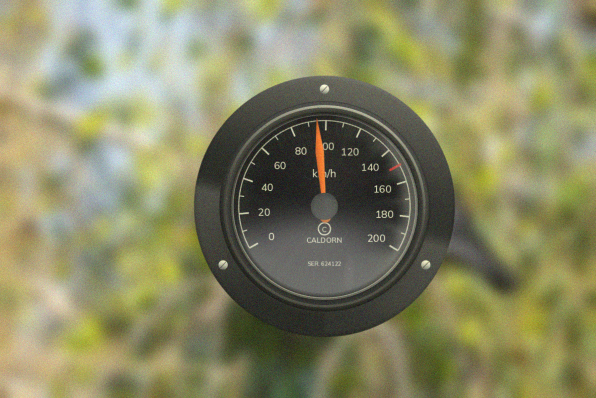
95; km/h
